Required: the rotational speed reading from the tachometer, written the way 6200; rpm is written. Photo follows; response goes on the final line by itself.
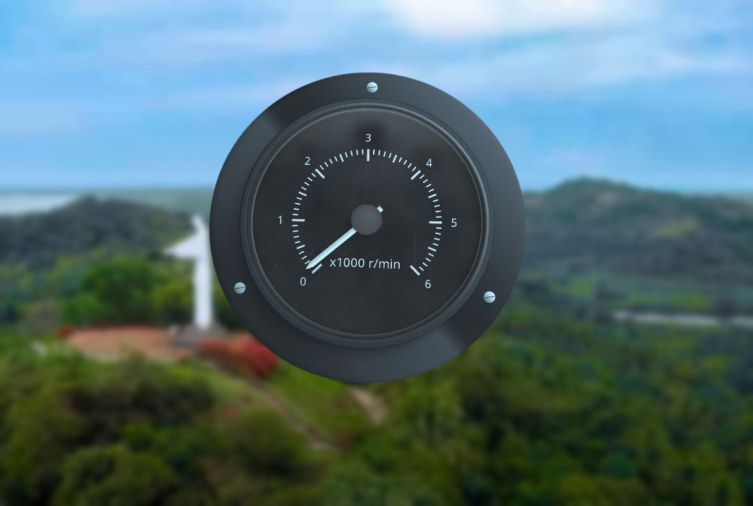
100; rpm
